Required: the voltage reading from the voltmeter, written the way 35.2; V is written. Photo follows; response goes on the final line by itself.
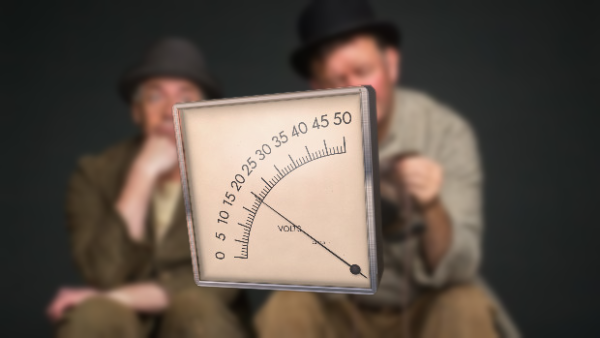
20; V
